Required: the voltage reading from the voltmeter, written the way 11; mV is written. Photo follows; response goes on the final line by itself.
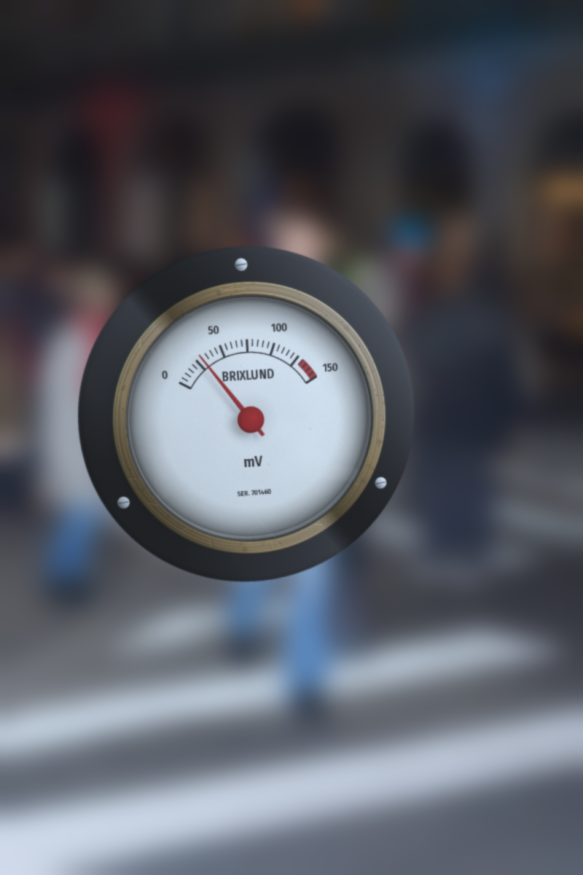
30; mV
